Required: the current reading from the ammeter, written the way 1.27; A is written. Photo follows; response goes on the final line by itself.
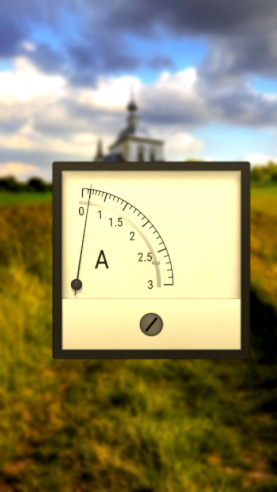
0.5; A
